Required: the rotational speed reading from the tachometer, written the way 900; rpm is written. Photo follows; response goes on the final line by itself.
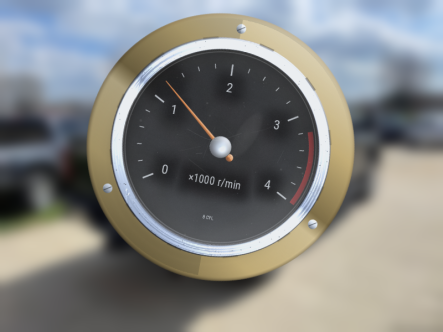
1200; rpm
